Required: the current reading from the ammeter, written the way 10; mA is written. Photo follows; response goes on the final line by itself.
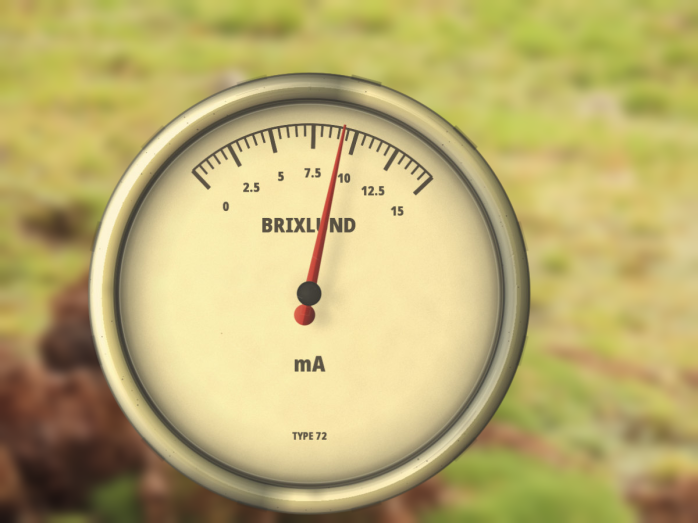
9.25; mA
